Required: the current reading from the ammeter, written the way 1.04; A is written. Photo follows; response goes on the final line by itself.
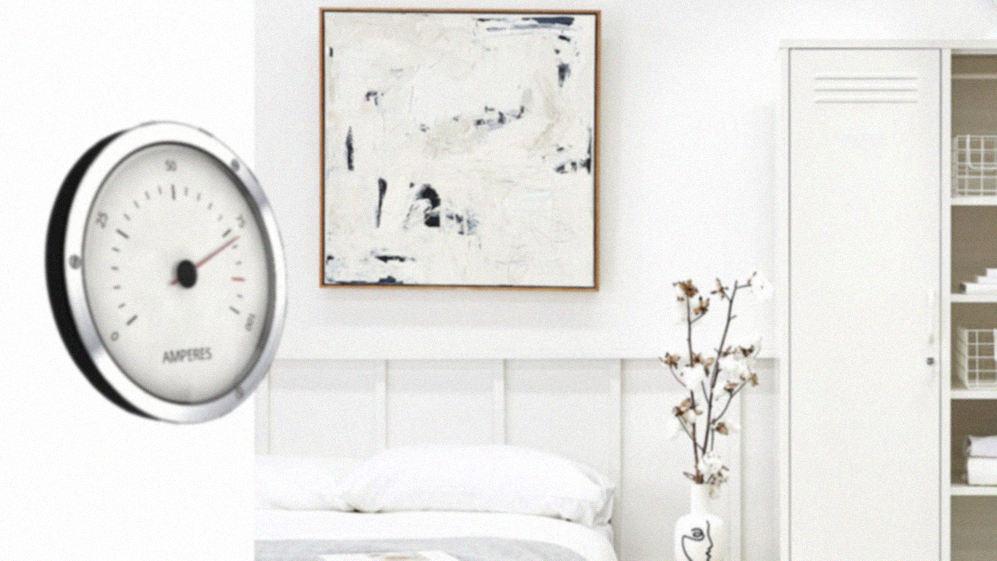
77.5; A
